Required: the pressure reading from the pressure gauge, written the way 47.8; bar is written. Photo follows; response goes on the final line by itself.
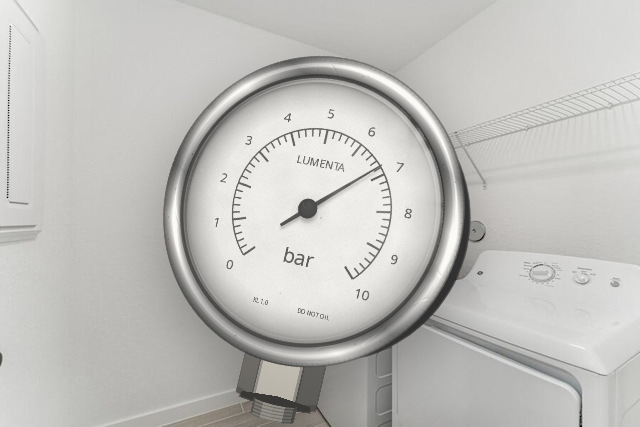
6.8; bar
